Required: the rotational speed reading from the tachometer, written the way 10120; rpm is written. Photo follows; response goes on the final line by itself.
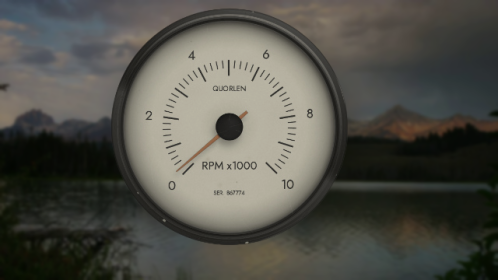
200; rpm
